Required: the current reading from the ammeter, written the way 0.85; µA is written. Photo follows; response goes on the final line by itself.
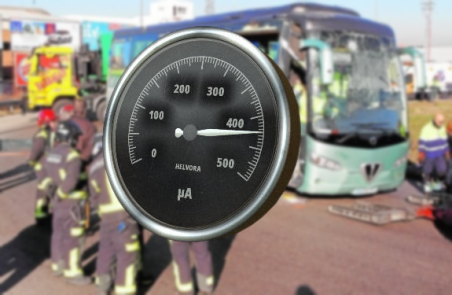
425; µA
